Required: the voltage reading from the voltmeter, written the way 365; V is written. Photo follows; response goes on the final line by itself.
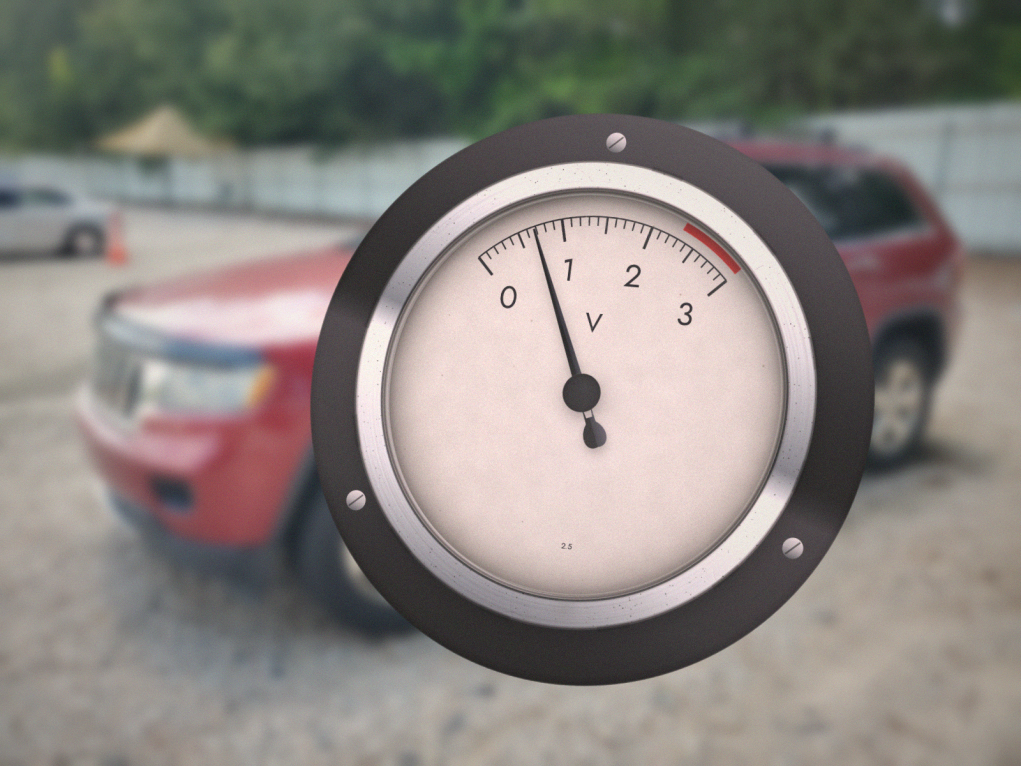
0.7; V
